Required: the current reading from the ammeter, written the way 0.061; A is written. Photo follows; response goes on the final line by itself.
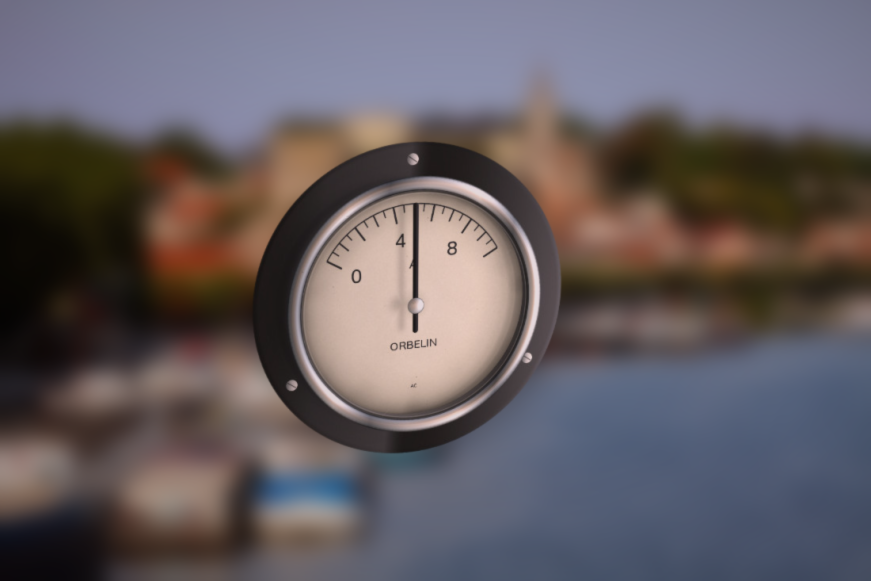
5; A
